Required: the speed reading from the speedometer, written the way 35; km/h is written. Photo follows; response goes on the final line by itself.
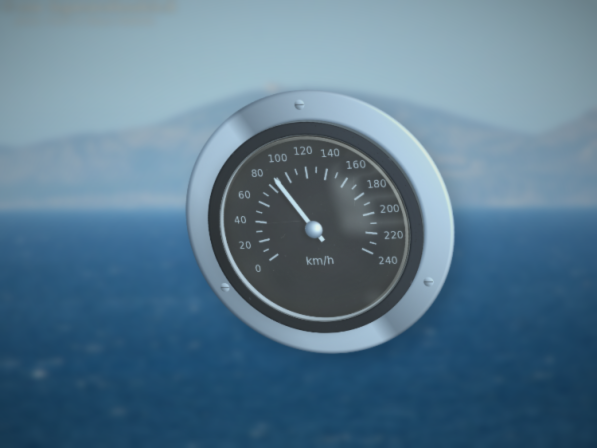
90; km/h
